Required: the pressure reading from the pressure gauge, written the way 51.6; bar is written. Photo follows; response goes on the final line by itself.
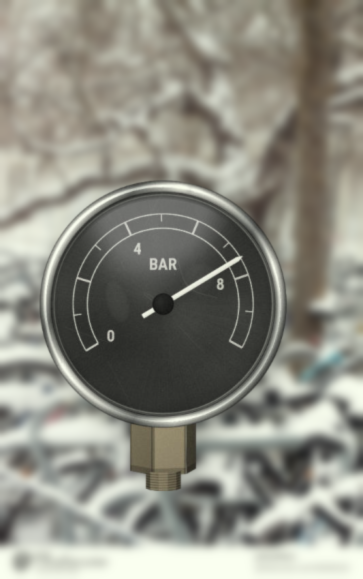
7.5; bar
